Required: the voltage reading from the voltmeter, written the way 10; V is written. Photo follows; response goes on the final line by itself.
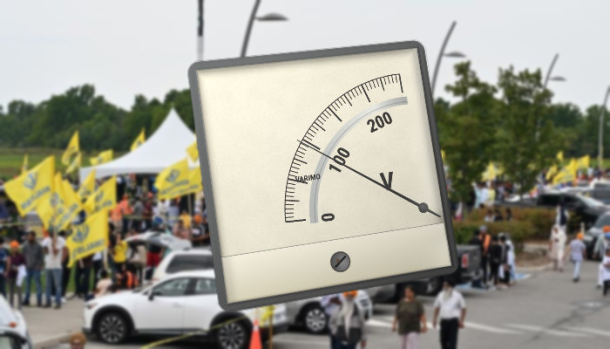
95; V
